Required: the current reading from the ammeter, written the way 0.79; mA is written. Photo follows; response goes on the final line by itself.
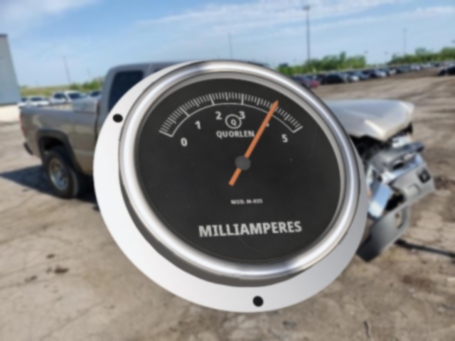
4; mA
